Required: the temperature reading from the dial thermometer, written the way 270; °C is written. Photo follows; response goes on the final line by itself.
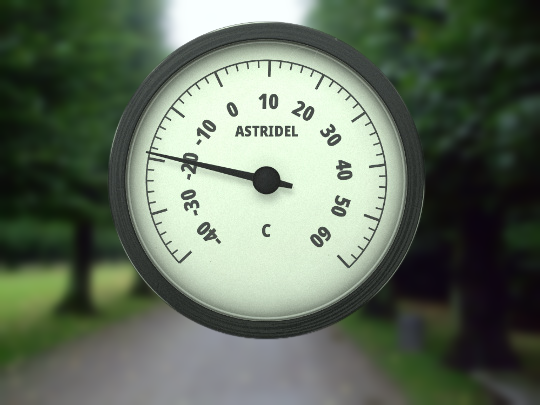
-19; °C
